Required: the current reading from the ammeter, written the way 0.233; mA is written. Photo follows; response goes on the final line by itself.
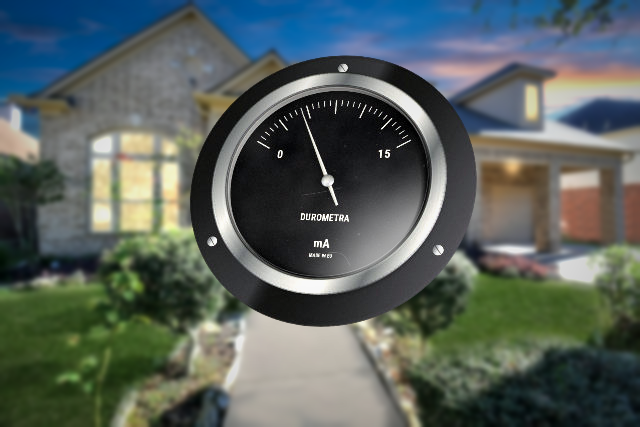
4.5; mA
